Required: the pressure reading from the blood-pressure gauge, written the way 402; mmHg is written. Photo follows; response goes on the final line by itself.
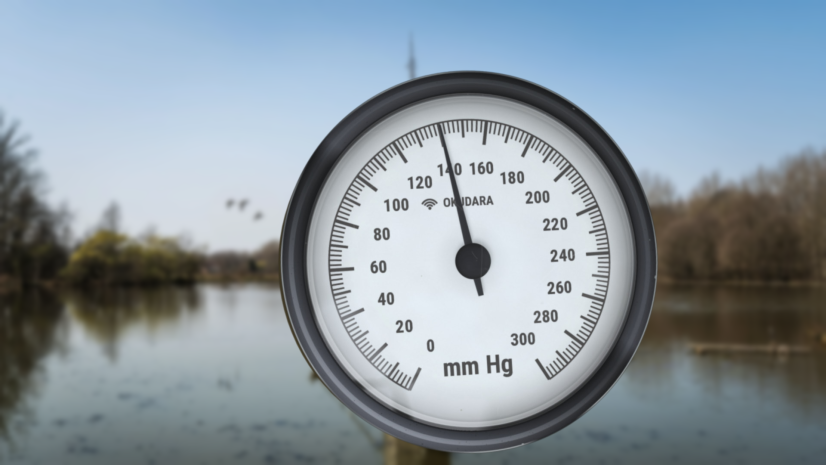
140; mmHg
